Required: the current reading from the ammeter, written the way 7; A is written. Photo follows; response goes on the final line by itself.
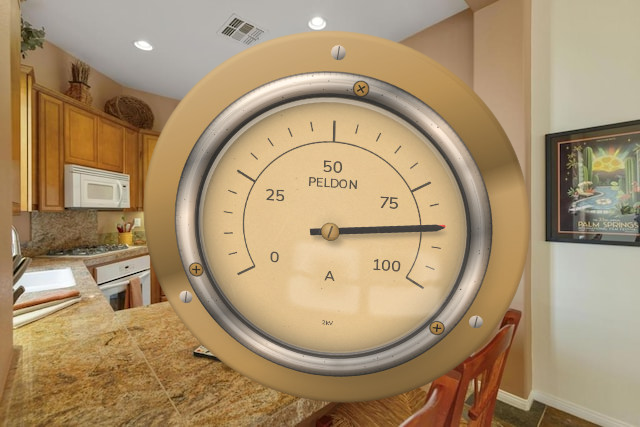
85; A
